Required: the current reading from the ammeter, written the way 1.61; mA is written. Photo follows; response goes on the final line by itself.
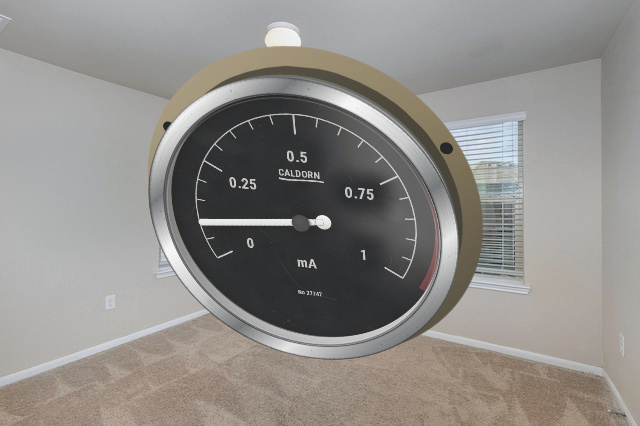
0.1; mA
